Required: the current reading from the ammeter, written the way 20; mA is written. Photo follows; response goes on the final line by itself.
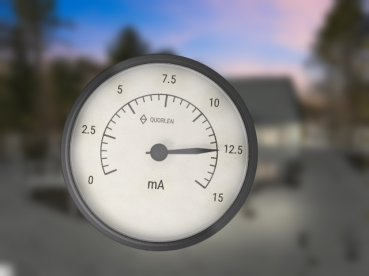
12.5; mA
